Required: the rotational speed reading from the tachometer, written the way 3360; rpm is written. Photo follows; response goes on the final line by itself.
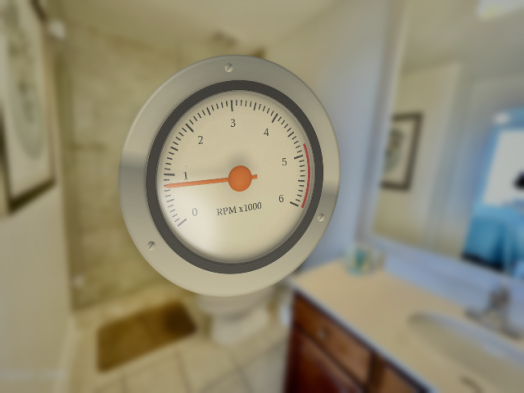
800; rpm
